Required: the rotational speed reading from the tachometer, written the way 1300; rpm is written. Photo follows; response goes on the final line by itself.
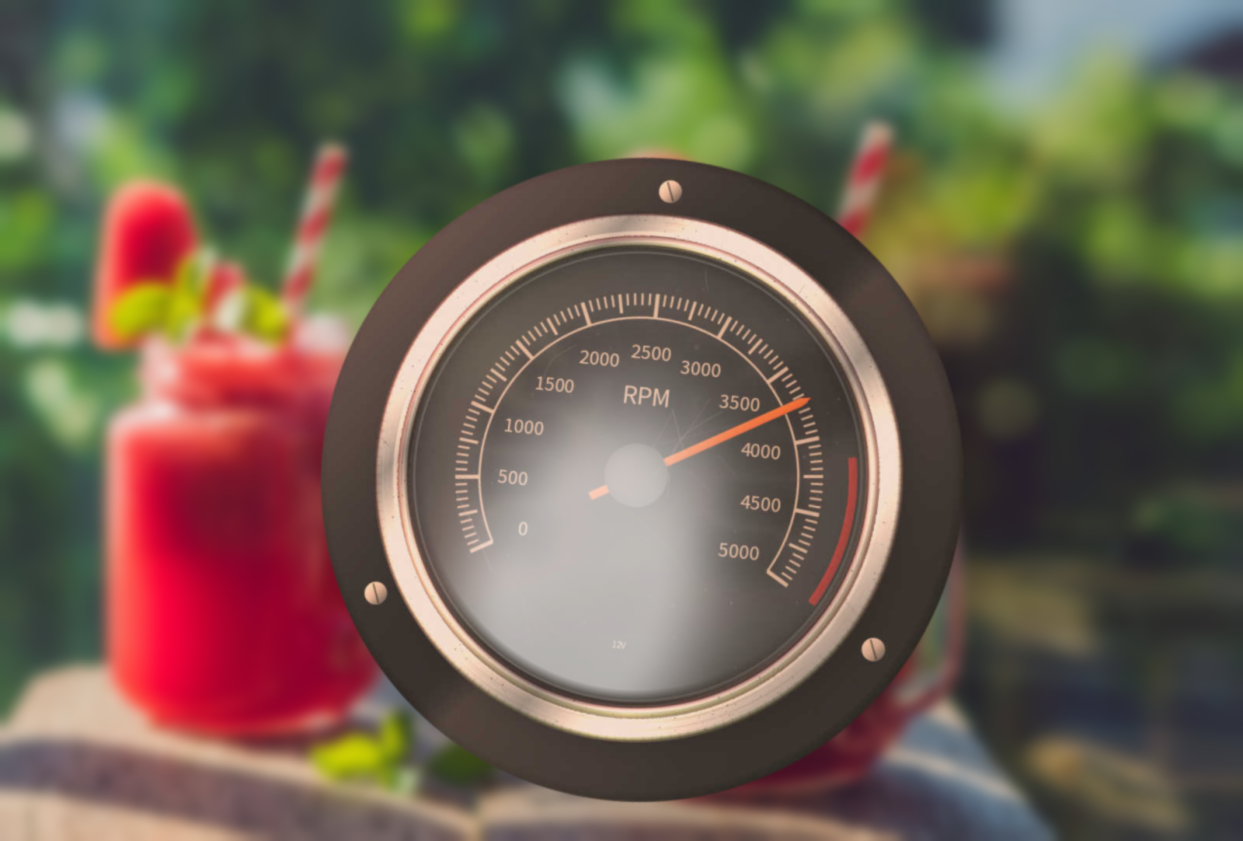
3750; rpm
